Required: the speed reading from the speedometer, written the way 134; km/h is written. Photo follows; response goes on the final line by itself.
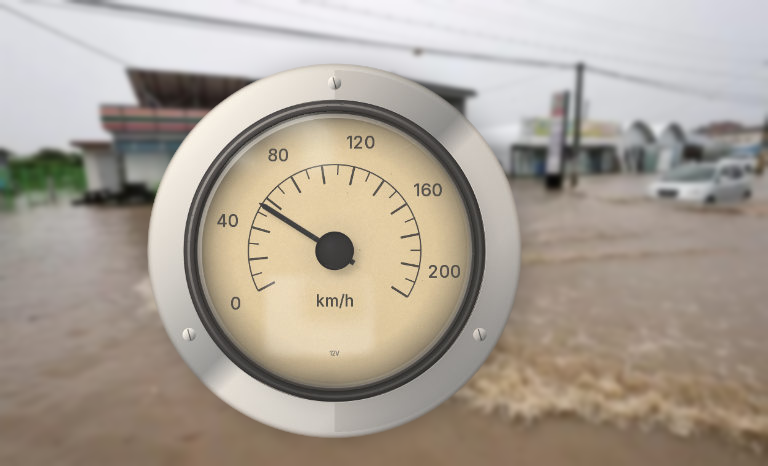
55; km/h
